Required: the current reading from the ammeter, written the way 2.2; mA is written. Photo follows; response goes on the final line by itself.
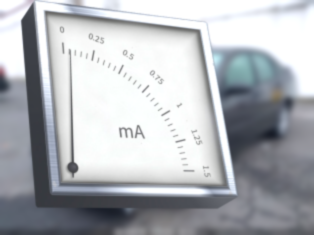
0.05; mA
